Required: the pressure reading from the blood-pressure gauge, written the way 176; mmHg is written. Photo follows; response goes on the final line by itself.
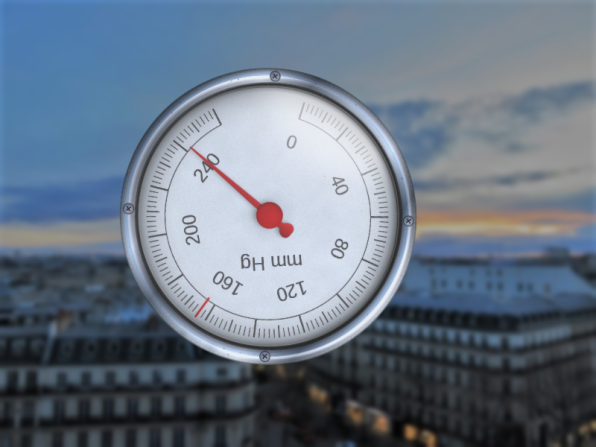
242; mmHg
